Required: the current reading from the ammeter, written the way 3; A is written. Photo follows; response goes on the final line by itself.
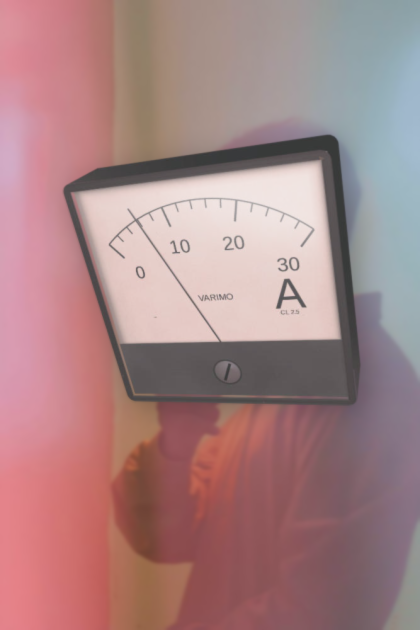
6; A
